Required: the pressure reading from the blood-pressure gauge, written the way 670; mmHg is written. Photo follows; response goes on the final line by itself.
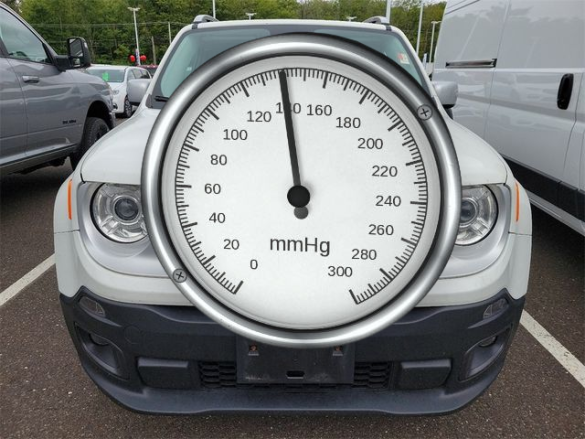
140; mmHg
